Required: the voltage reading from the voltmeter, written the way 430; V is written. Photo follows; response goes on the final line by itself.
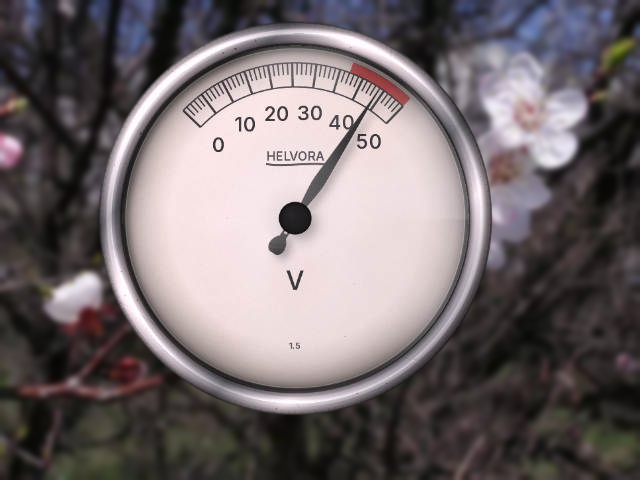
44; V
